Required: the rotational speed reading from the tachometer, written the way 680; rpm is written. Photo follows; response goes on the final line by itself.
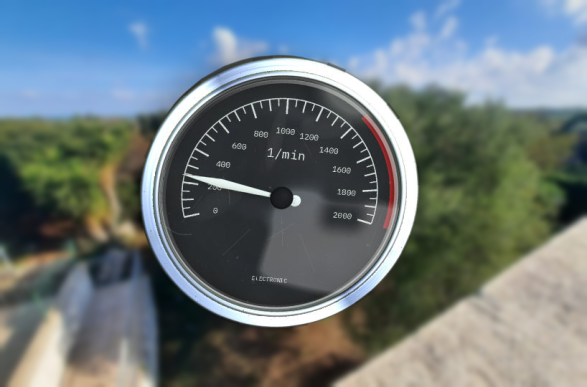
250; rpm
